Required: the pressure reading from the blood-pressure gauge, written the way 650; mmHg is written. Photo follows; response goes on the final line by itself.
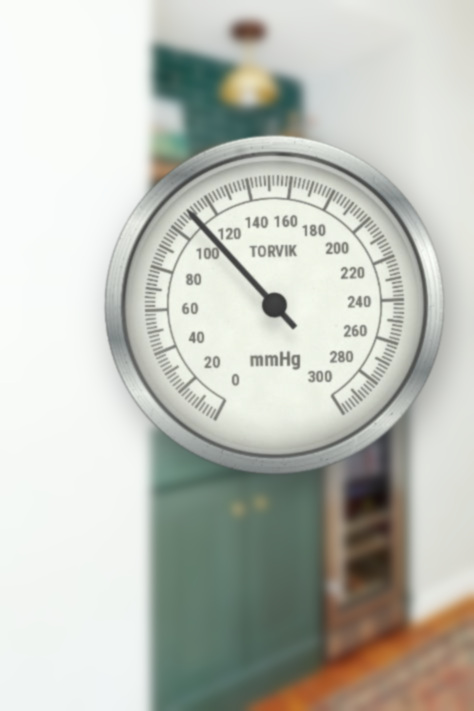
110; mmHg
